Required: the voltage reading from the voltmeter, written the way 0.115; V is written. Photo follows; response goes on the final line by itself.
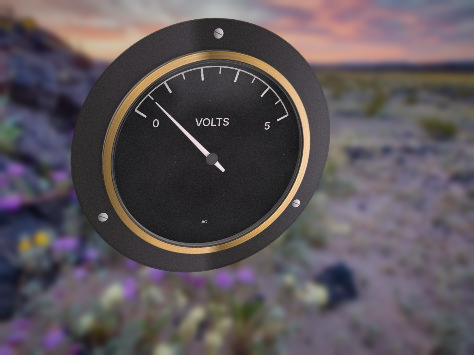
0.5; V
